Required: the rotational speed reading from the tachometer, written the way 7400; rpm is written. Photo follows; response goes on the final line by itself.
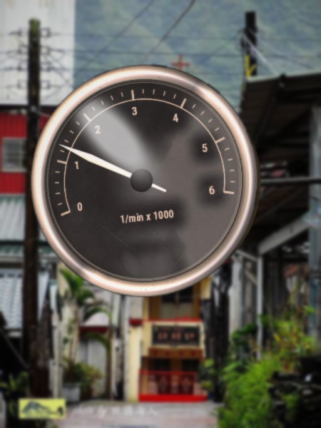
1300; rpm
